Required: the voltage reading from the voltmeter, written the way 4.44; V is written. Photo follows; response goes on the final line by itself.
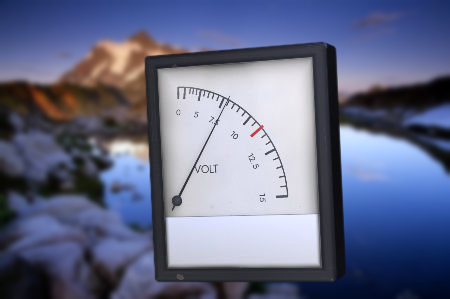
8; V
